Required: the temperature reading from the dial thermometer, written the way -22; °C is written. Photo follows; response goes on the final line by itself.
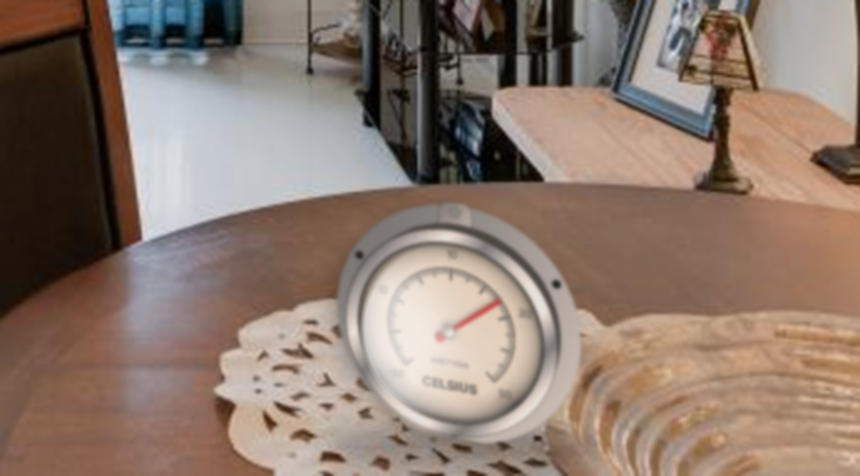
25; °C
